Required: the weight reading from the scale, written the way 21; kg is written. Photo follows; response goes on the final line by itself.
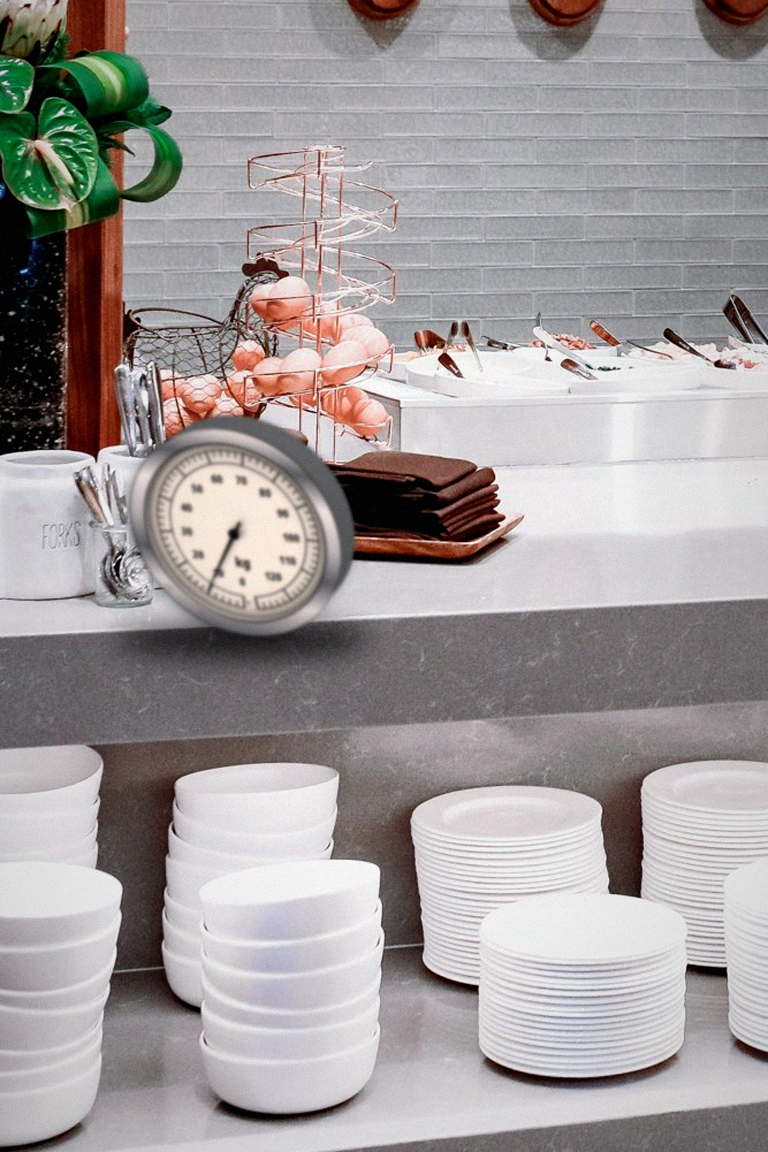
10; kg
